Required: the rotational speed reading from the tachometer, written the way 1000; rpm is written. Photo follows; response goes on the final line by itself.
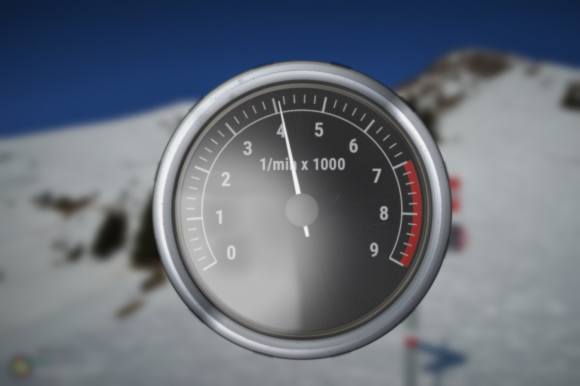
4100; rpm
